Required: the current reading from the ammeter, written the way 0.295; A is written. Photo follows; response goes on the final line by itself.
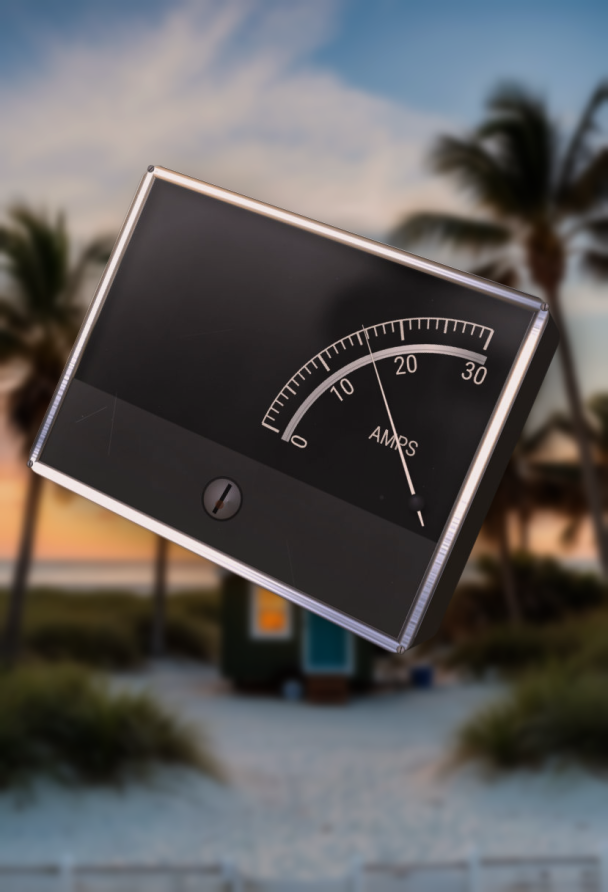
16; A
